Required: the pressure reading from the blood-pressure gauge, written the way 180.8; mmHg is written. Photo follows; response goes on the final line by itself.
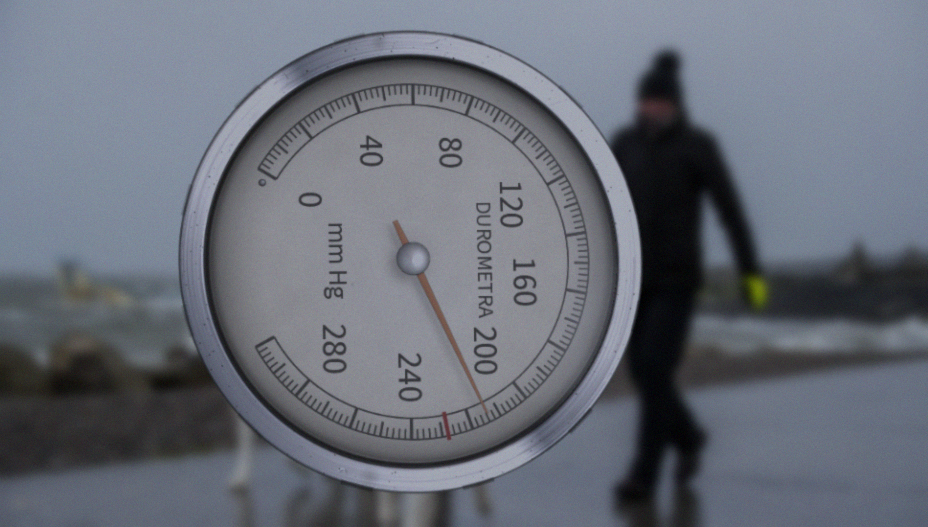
214; mmHg
